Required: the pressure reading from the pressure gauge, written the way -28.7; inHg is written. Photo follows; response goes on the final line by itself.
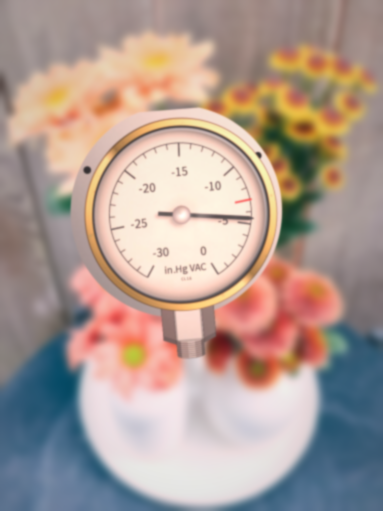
-5.5; inHg
